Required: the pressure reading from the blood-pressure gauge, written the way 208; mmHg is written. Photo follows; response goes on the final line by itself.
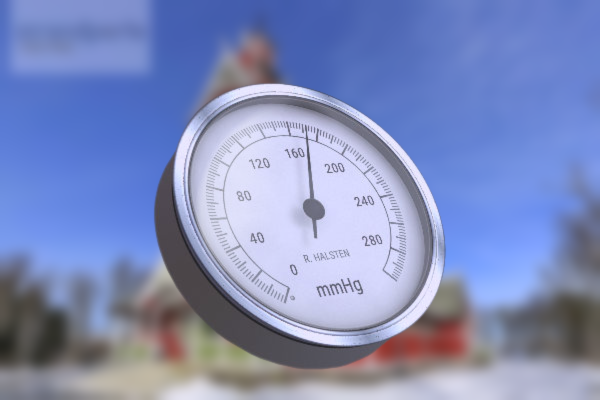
170; mmHg
